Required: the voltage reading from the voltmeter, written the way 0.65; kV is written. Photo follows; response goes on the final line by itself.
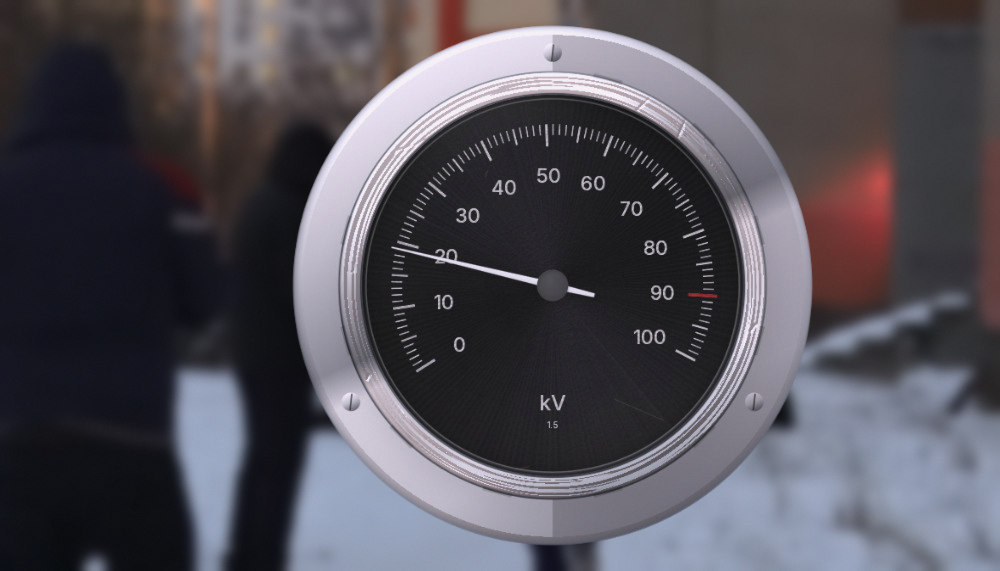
19; kV
